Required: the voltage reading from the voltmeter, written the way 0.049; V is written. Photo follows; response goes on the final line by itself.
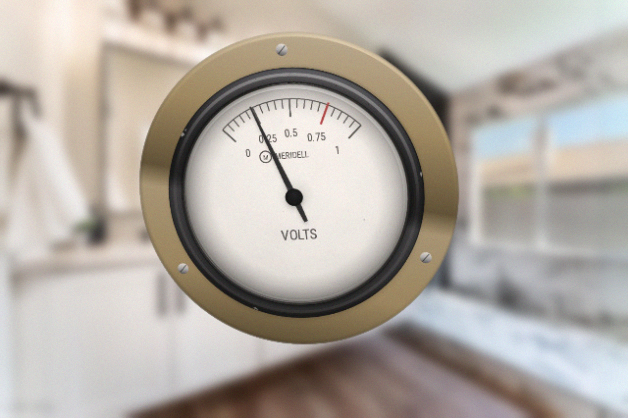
0.25; V
